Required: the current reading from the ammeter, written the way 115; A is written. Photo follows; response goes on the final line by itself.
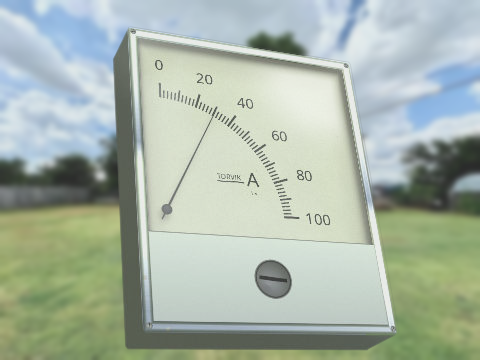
30; A
